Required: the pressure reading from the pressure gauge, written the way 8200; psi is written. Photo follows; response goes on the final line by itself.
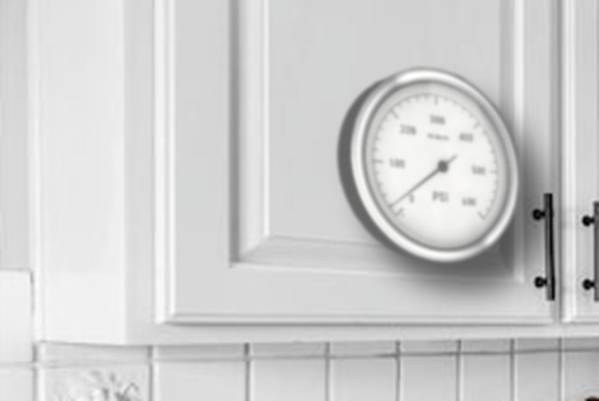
20; psi
